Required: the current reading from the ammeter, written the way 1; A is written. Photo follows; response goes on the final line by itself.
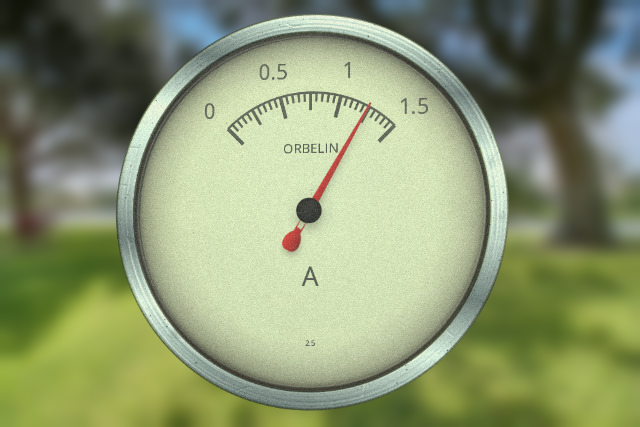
1.25; A
